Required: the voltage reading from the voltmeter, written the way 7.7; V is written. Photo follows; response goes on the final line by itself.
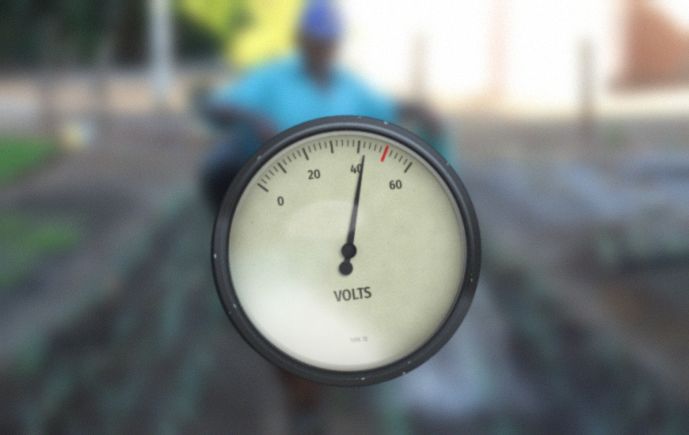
42; V
